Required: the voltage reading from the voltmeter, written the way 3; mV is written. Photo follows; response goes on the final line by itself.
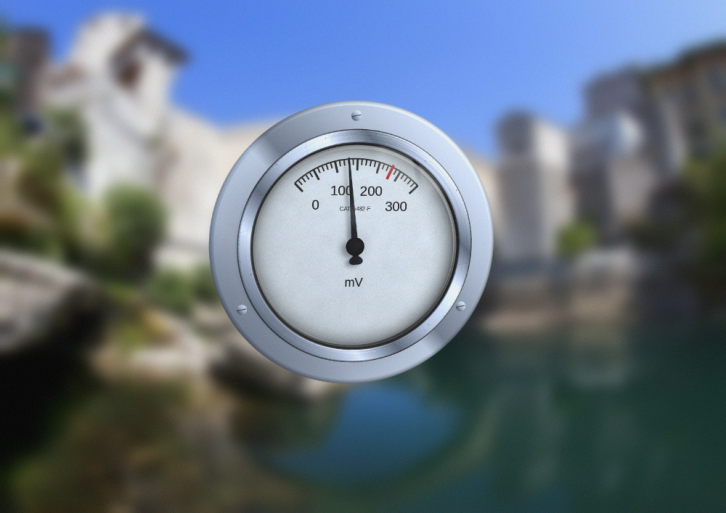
130; mV
